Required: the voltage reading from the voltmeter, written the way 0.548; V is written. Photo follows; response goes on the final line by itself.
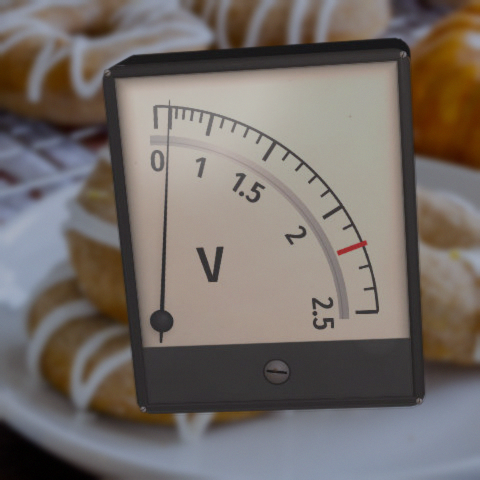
0.5; V
